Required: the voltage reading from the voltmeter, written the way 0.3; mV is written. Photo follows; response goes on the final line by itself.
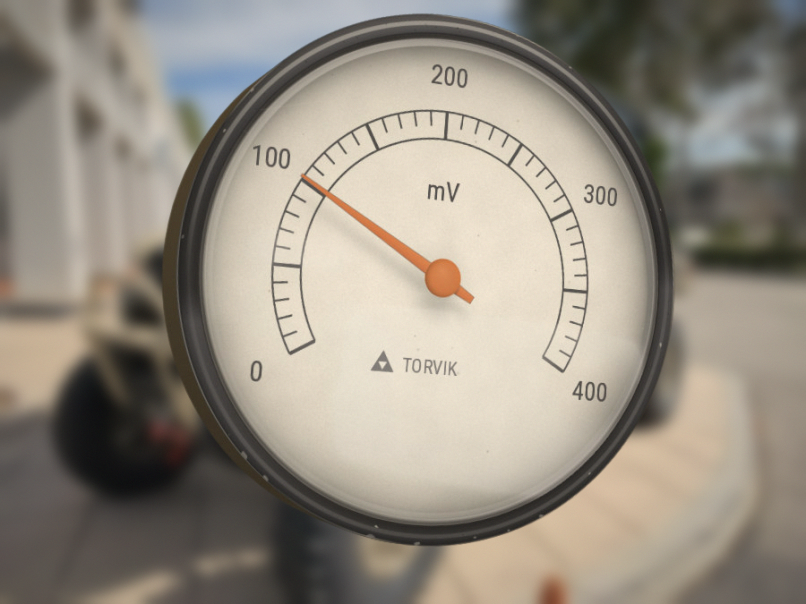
100; mV
